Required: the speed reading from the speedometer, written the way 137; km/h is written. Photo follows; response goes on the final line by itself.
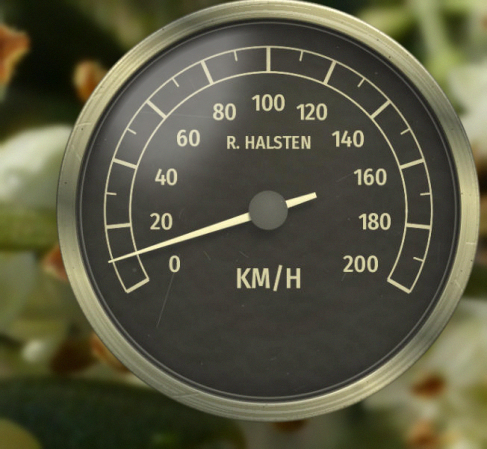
10; km/h
